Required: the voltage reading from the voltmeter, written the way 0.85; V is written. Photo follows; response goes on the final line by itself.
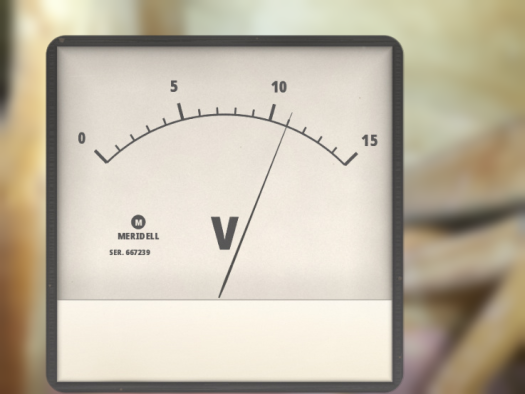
11; V
